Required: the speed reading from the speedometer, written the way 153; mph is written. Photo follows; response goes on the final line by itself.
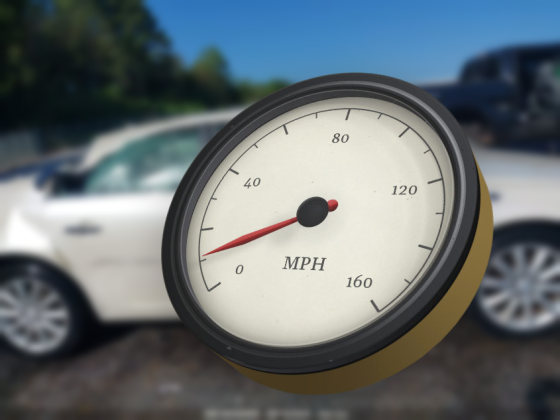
10; mph
